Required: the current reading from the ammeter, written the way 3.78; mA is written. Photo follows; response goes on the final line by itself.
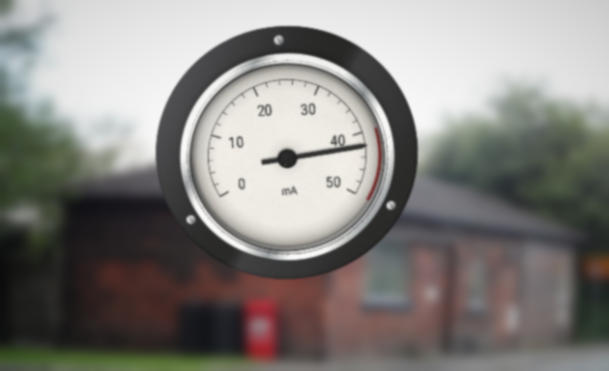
42; mA
